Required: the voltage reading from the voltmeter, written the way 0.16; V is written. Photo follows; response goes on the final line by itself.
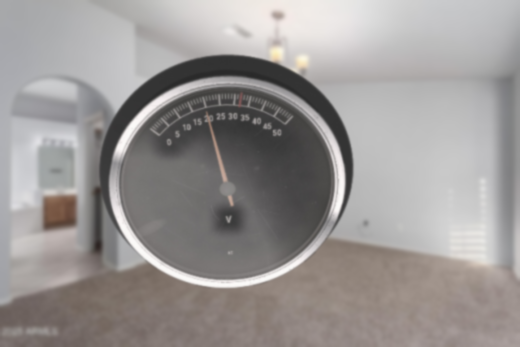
20; V
